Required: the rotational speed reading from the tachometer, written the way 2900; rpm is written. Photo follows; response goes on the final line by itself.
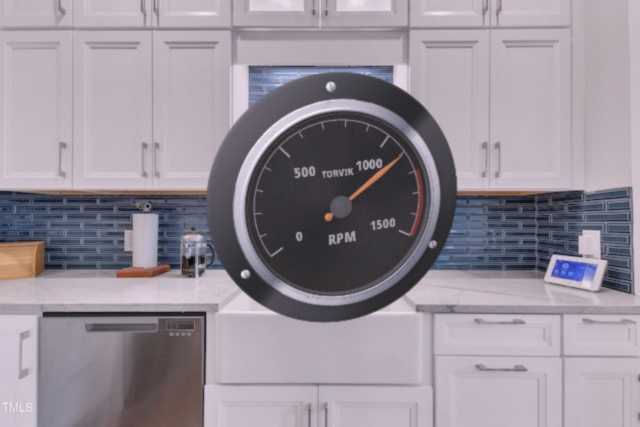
1100; rpm
